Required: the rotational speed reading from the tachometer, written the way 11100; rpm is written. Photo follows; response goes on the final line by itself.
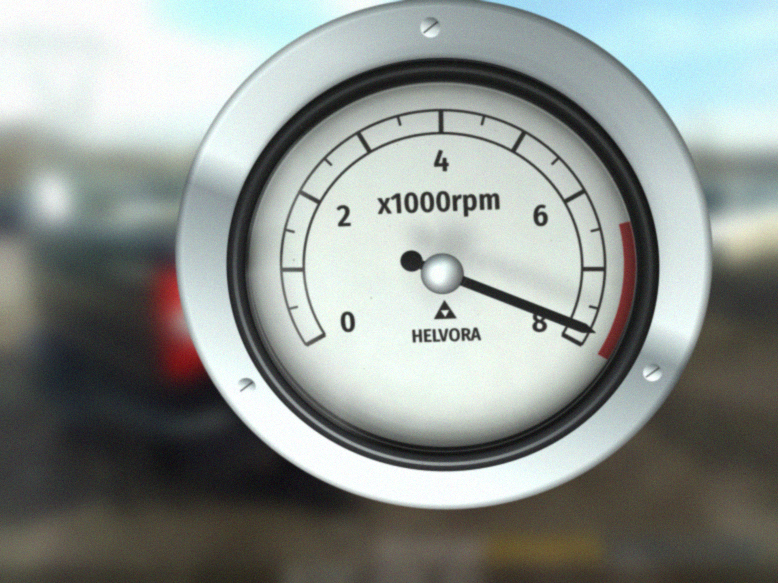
7750; rpm
